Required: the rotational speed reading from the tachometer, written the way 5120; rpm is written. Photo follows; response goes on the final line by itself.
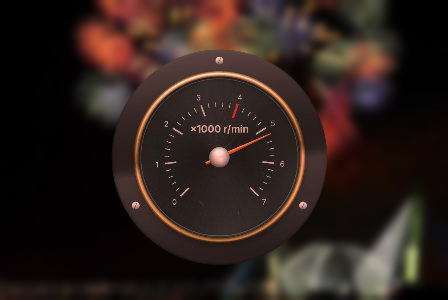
5200; rpm
